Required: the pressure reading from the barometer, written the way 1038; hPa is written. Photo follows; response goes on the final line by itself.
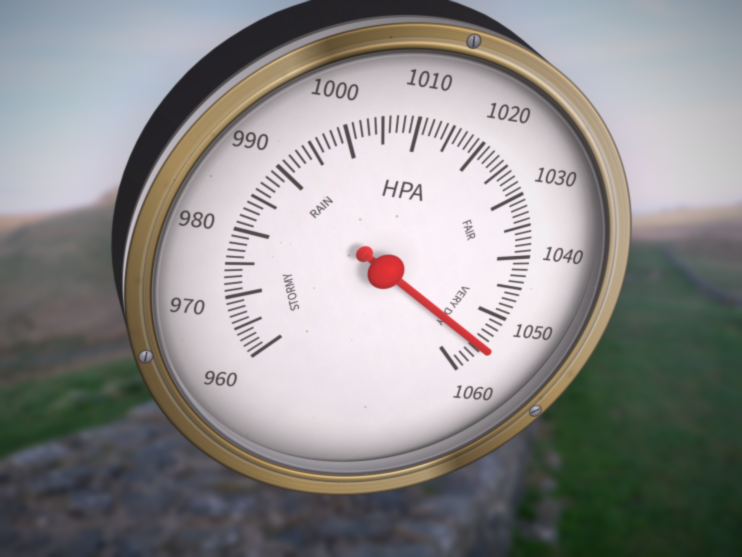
1055; hPa
